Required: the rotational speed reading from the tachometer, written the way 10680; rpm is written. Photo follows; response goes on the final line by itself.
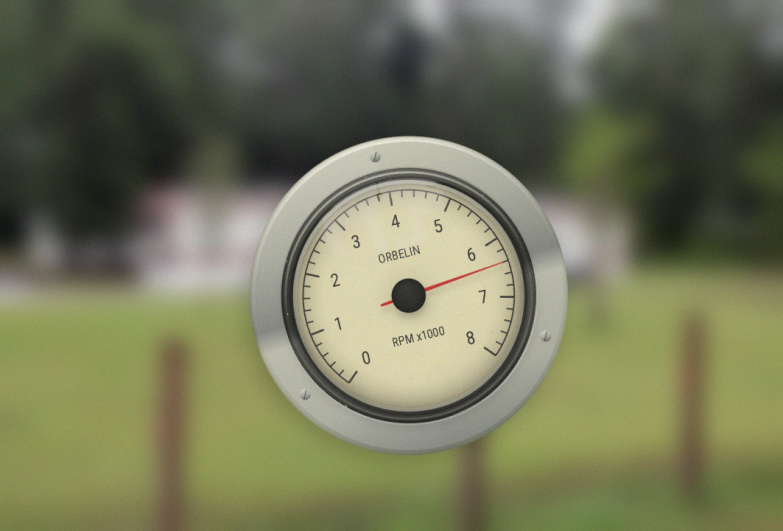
6400; rpm
